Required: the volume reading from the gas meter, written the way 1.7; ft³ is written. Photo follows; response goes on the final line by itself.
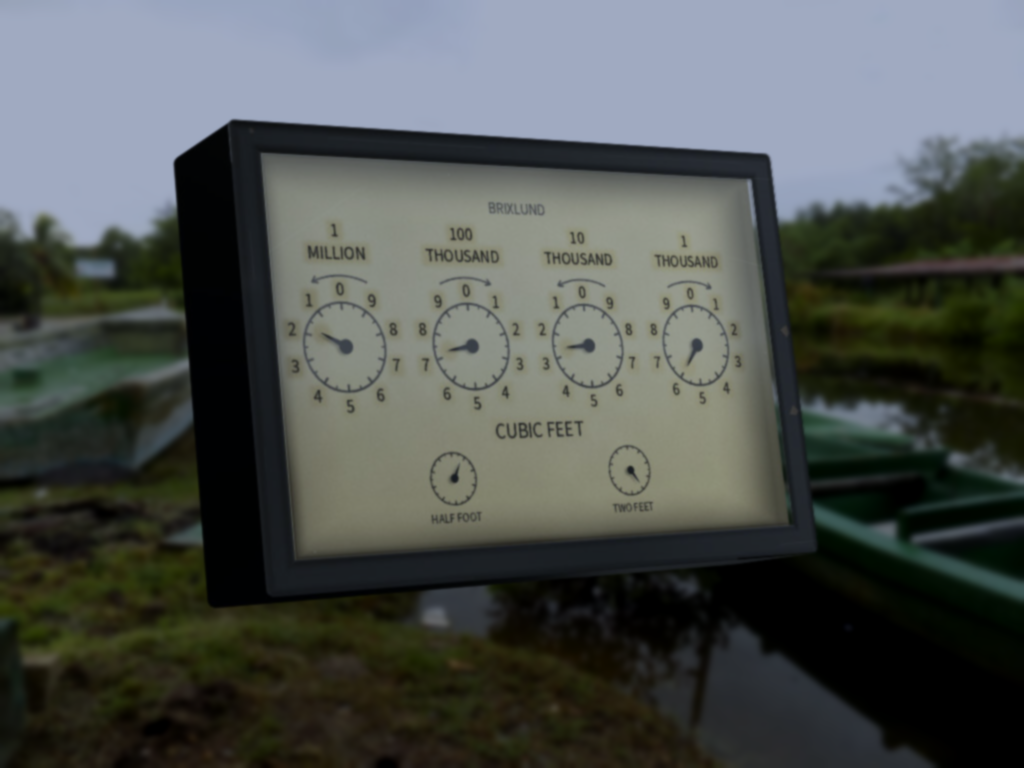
172600; ft³
